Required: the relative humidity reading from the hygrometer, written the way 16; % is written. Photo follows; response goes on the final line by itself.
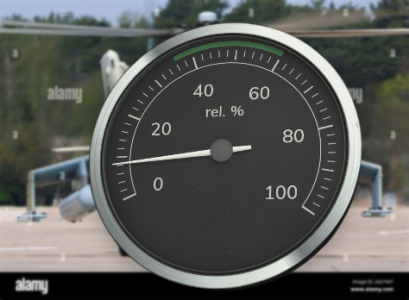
8; %
